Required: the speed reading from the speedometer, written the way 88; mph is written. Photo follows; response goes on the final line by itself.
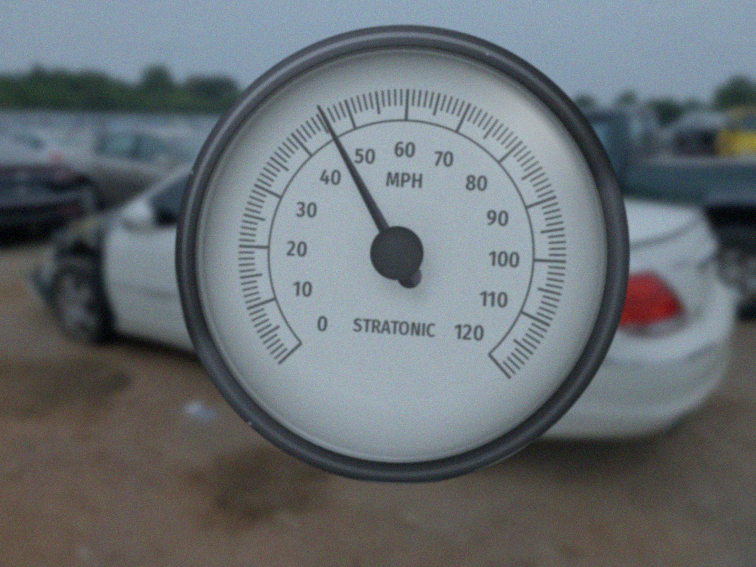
46; mph
